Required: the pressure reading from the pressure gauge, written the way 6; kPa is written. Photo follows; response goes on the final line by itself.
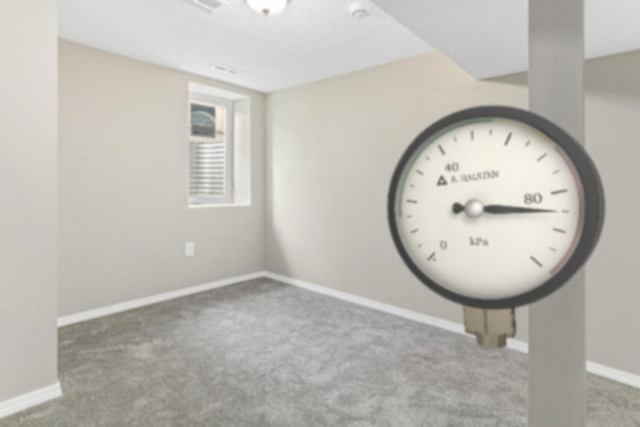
85; kPa
